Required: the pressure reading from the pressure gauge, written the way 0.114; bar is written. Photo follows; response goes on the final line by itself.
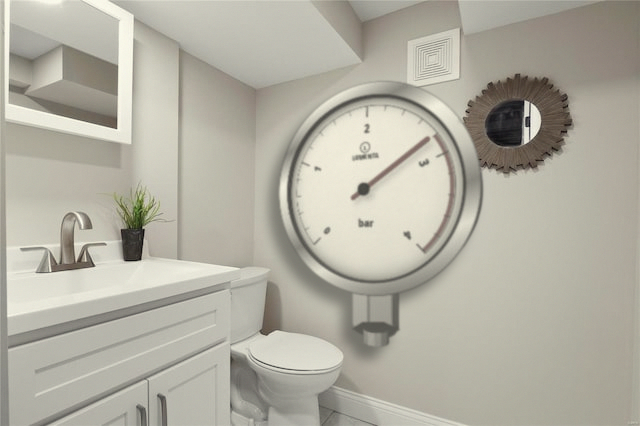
2.8; bar
